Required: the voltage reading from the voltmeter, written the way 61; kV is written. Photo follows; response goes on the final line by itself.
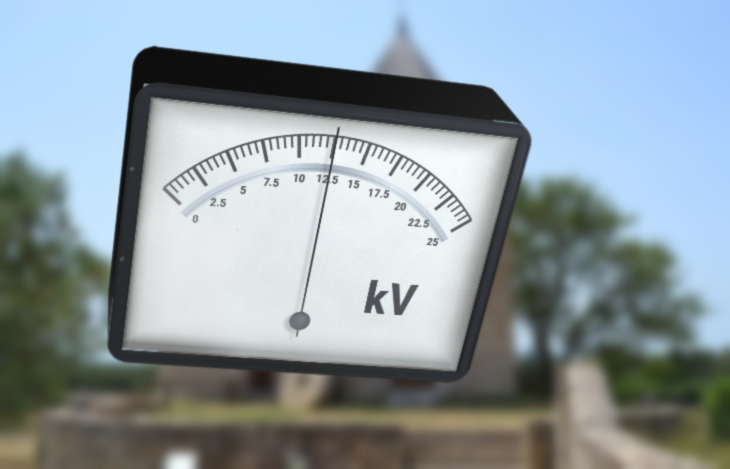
12.5; kV
